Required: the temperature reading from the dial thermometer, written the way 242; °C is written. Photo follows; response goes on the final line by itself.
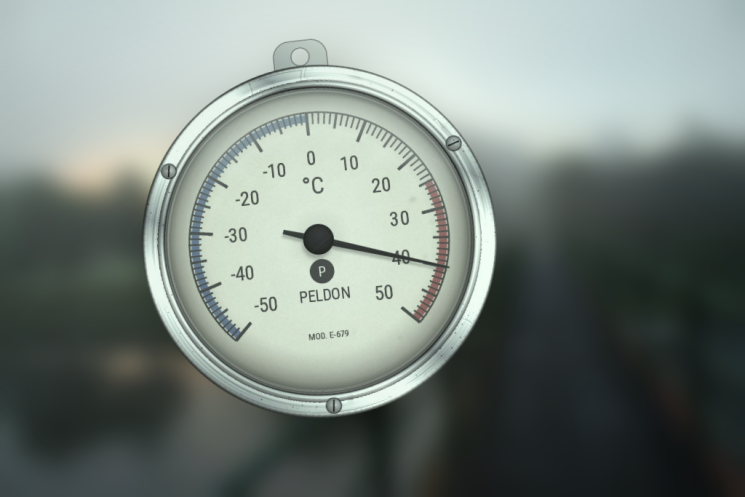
40; °C
